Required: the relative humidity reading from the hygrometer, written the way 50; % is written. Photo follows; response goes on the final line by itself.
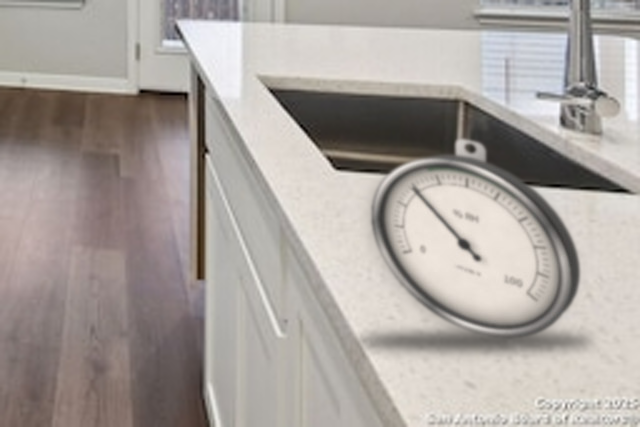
30; %
